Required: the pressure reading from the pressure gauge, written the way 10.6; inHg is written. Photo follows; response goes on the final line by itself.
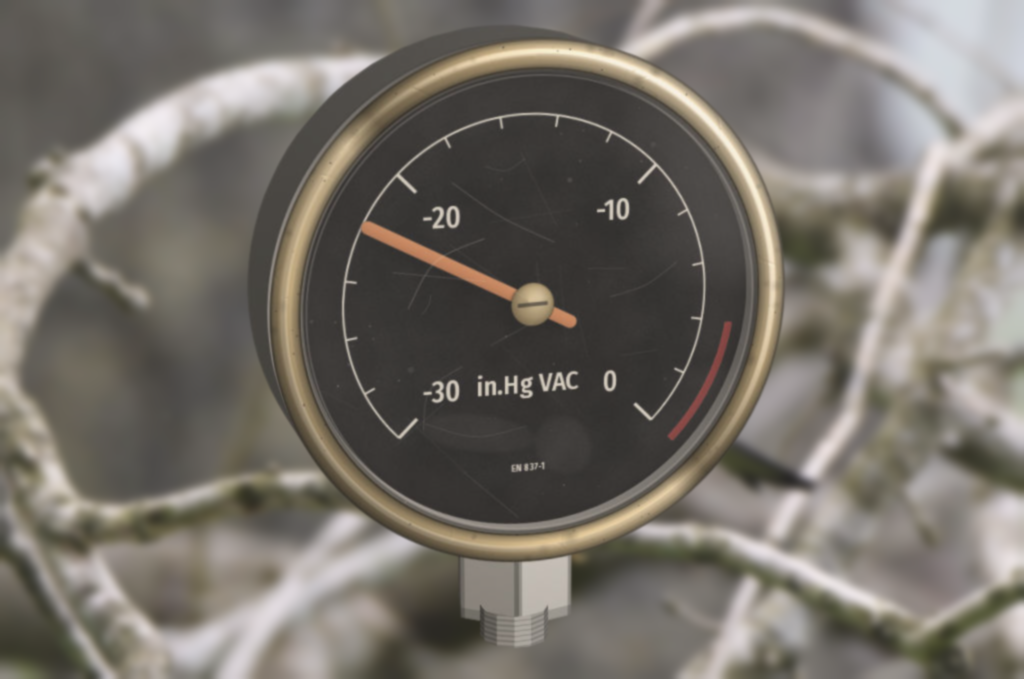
-22; inHg
